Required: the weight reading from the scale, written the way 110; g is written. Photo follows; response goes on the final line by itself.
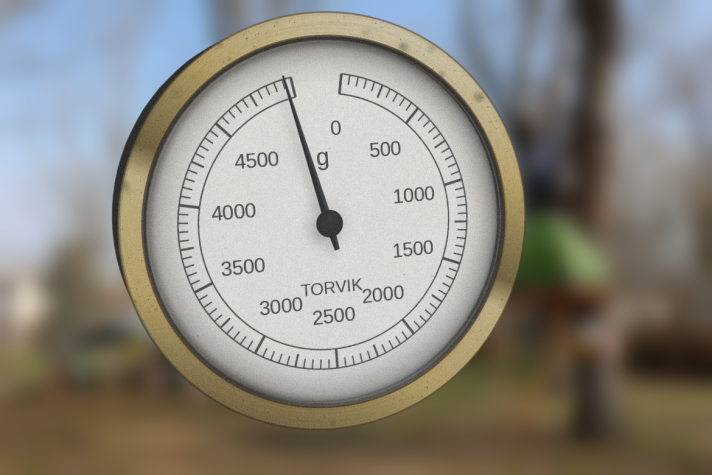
4950; g
